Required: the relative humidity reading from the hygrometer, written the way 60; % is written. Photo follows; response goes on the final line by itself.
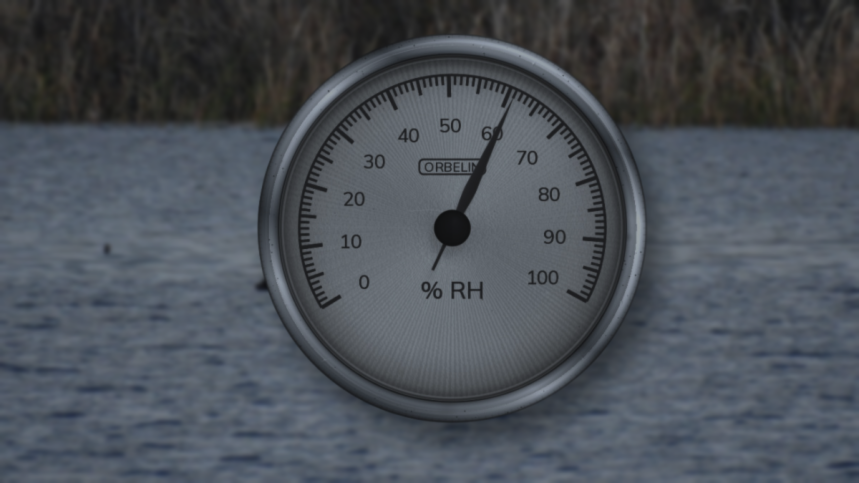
61; %
